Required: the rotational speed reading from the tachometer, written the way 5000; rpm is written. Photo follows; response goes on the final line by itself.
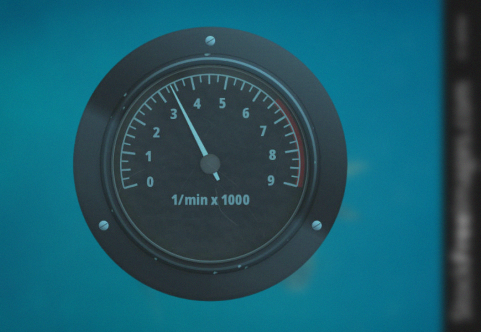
3375; rpm
